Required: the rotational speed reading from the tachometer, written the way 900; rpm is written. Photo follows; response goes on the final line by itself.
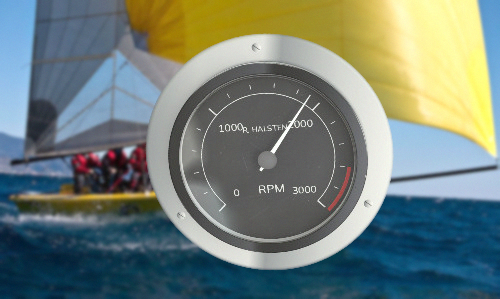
1900; rpm
